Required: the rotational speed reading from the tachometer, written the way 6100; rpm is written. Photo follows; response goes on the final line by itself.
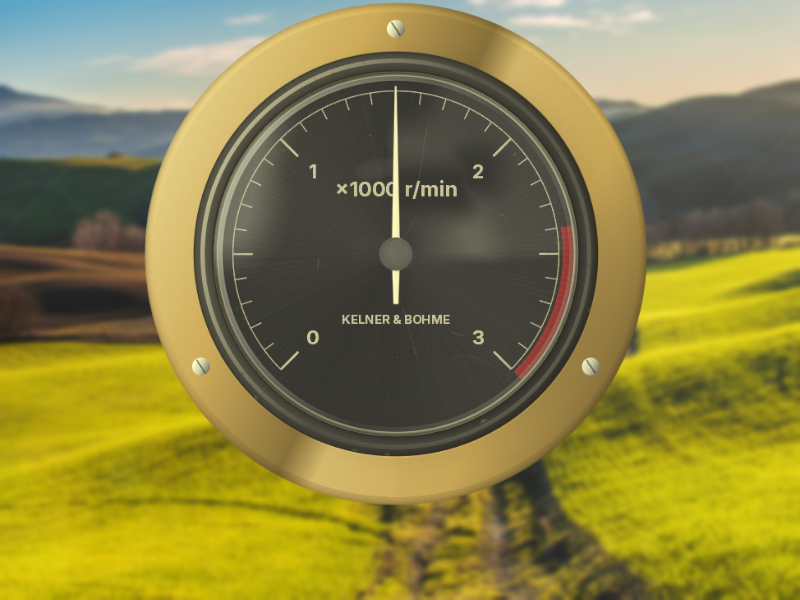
1500; rpm
